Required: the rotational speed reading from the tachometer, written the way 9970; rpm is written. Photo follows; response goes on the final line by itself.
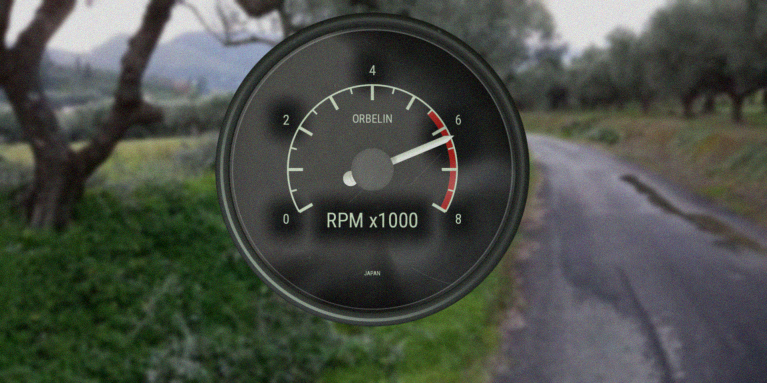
6250; rpm
